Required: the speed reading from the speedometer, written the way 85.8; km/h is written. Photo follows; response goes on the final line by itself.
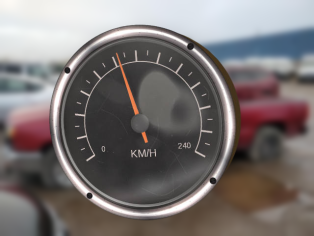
105; km/h
